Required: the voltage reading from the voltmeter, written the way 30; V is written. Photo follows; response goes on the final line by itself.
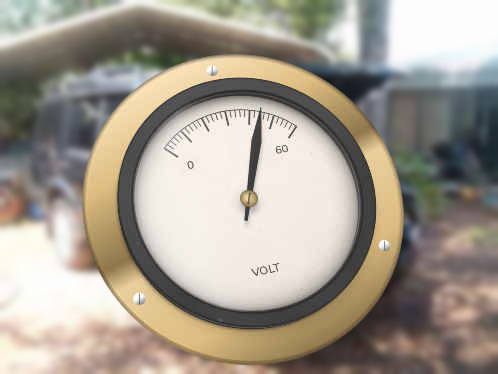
44; V
